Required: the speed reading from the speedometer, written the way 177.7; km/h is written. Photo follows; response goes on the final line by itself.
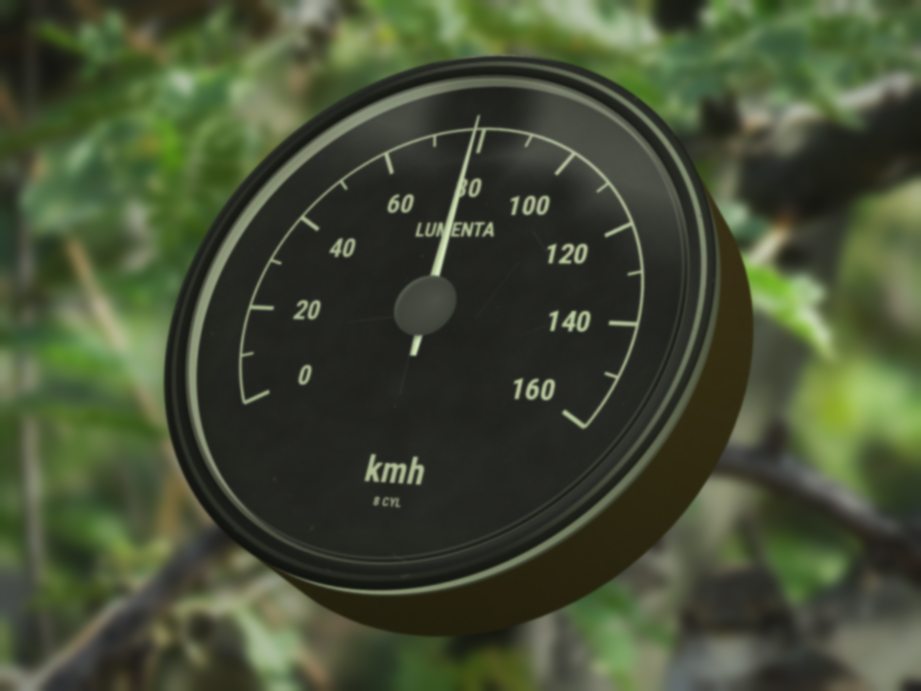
80; km/h
